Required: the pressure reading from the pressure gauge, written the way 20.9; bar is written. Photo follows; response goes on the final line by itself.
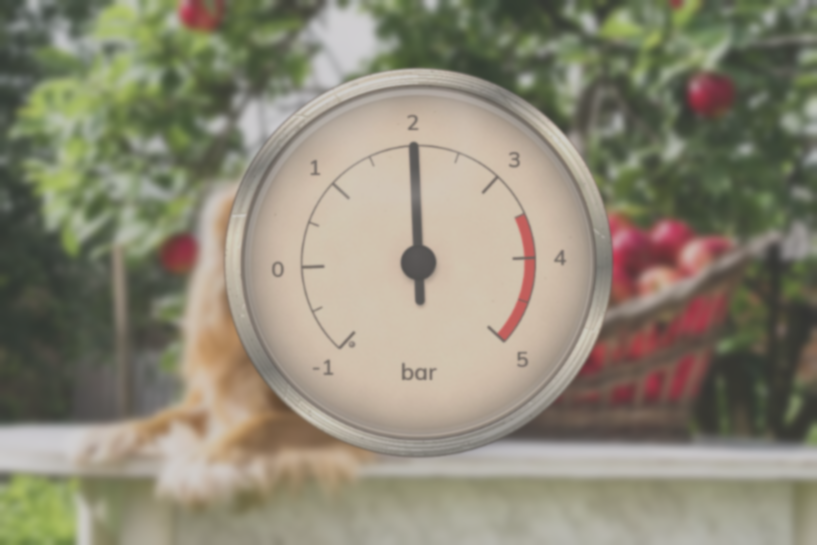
2; bar
